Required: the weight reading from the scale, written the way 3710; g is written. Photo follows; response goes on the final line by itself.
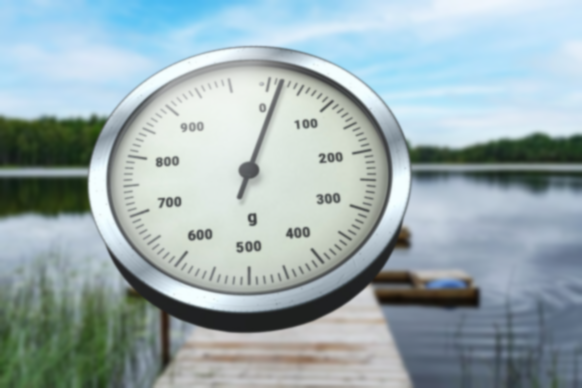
20; g
